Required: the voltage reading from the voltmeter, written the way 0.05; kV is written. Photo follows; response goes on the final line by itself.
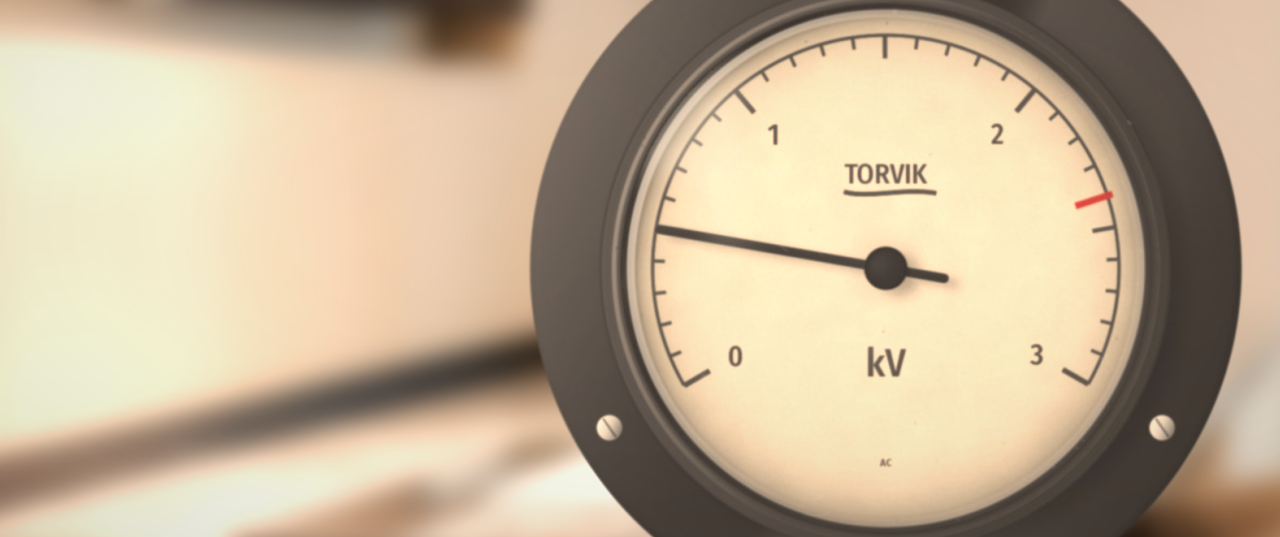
0.5; kV
